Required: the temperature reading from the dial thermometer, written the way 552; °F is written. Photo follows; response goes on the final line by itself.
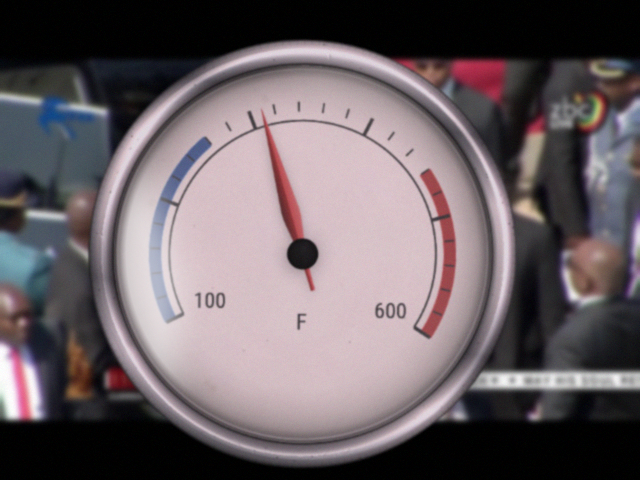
310; °F
